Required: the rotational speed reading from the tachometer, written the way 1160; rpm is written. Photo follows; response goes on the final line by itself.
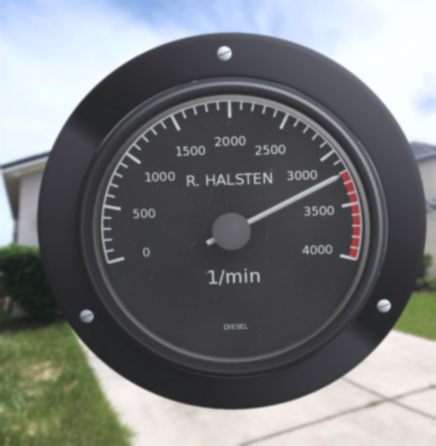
3200; rpm
